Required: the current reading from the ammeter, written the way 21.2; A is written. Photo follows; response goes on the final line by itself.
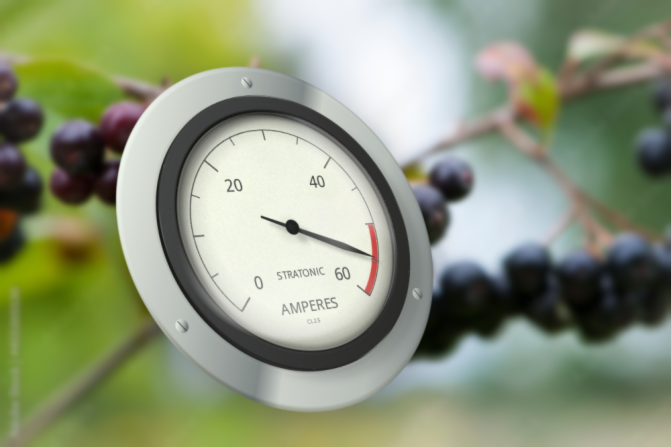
55; A
